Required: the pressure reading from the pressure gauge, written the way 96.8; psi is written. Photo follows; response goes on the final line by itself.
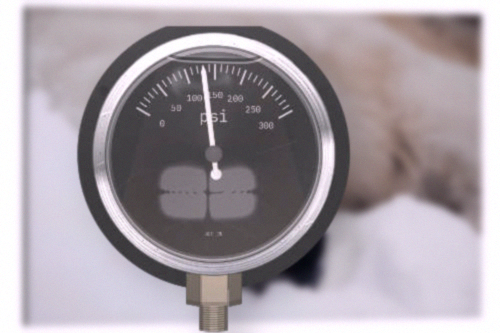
130; psi
